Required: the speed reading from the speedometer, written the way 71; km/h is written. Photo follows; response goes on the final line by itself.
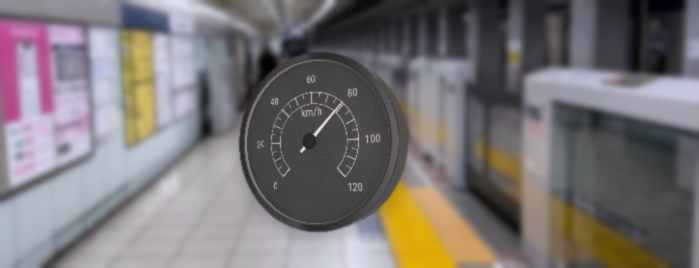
80; km/h
